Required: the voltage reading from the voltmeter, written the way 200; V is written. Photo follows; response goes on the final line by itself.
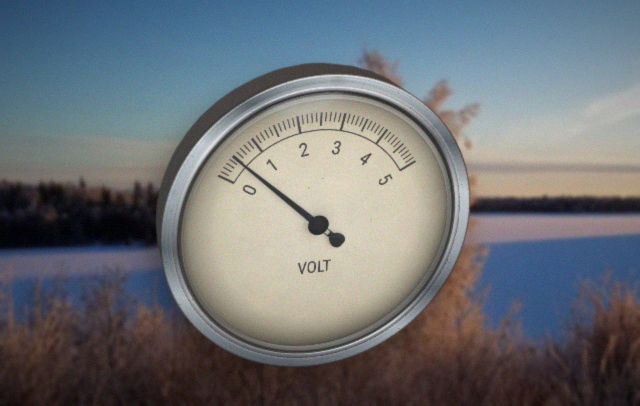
0.5; V
